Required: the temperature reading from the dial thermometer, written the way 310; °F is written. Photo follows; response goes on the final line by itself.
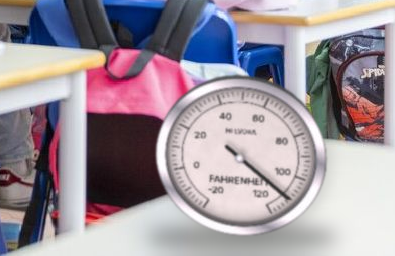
110; °F
